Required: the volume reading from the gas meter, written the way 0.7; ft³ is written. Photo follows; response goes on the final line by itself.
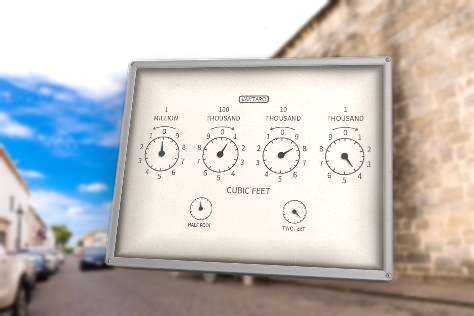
8400; ft³
